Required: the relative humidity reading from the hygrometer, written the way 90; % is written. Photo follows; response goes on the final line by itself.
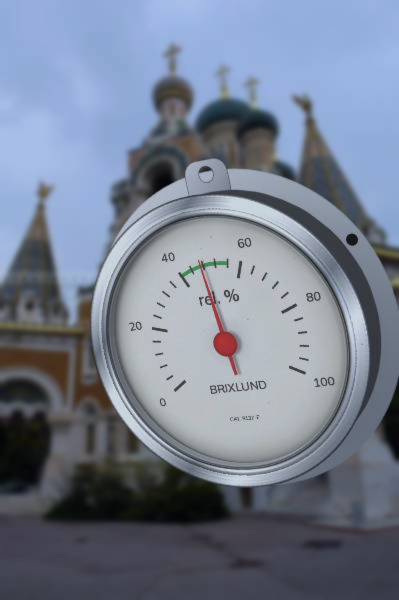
48; %
